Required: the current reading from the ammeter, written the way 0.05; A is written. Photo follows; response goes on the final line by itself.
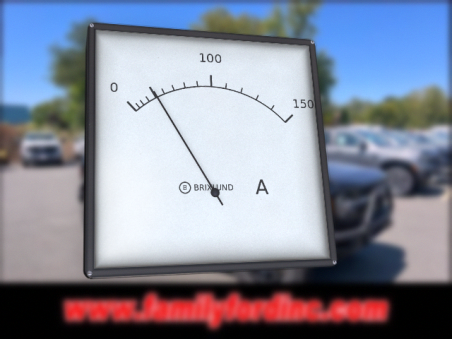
50; A
